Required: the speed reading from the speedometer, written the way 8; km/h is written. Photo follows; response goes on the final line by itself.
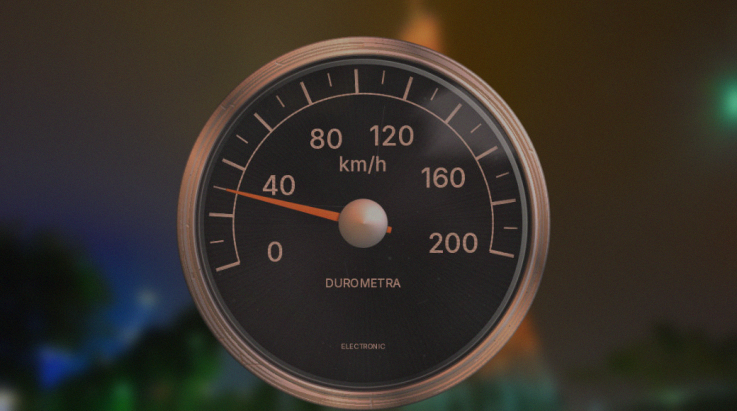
30; km/h
